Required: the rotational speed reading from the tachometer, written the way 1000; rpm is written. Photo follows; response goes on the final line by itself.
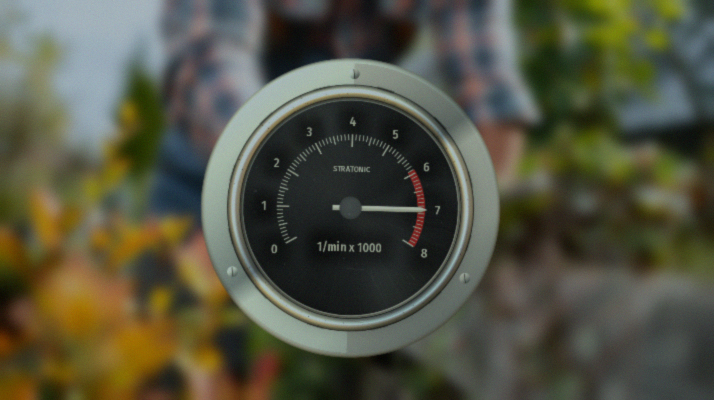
7000; rpm
